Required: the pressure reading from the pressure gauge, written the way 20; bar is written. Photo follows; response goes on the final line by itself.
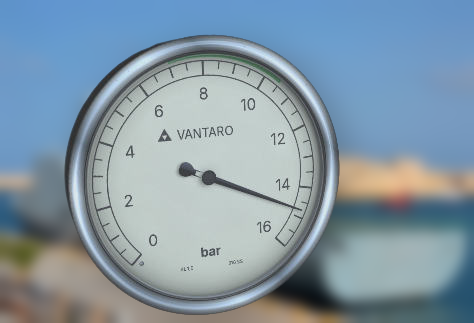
14.75; bar
